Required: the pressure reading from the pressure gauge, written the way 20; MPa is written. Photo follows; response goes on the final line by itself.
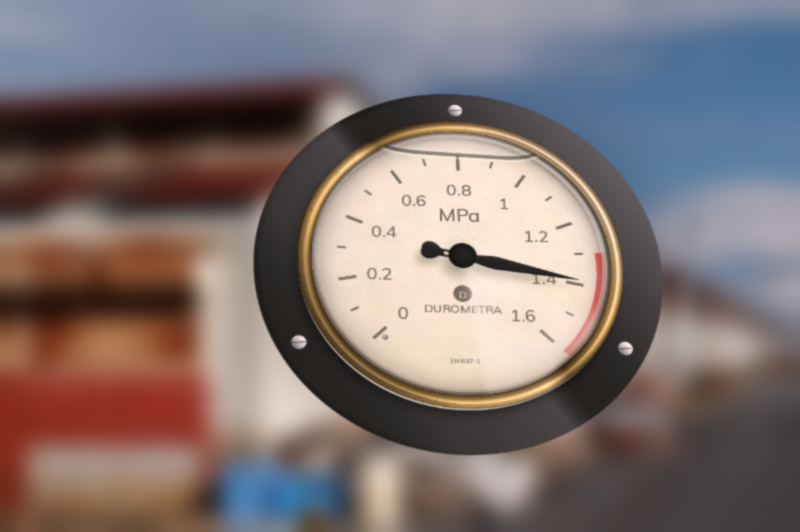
1.4; MPa
